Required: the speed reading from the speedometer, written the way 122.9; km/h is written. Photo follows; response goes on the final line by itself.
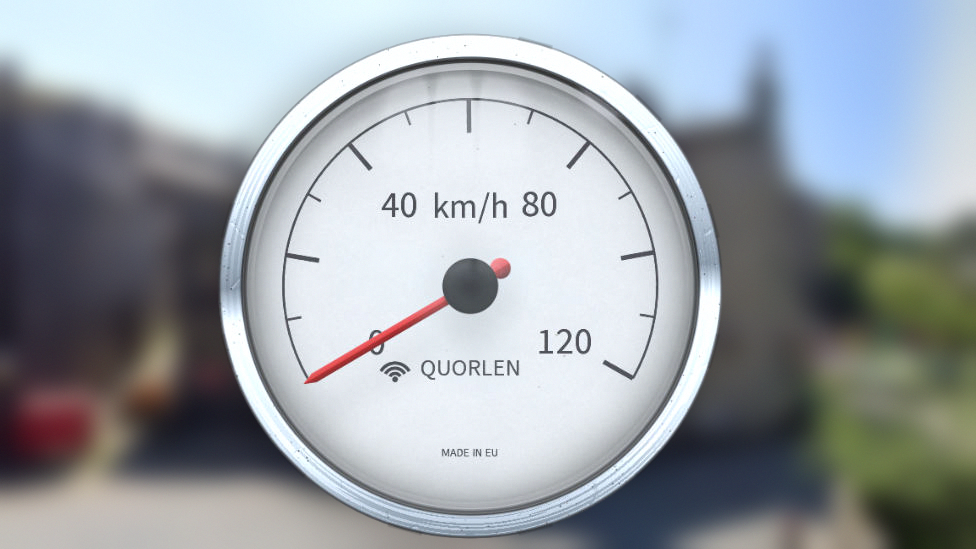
0; km/h
